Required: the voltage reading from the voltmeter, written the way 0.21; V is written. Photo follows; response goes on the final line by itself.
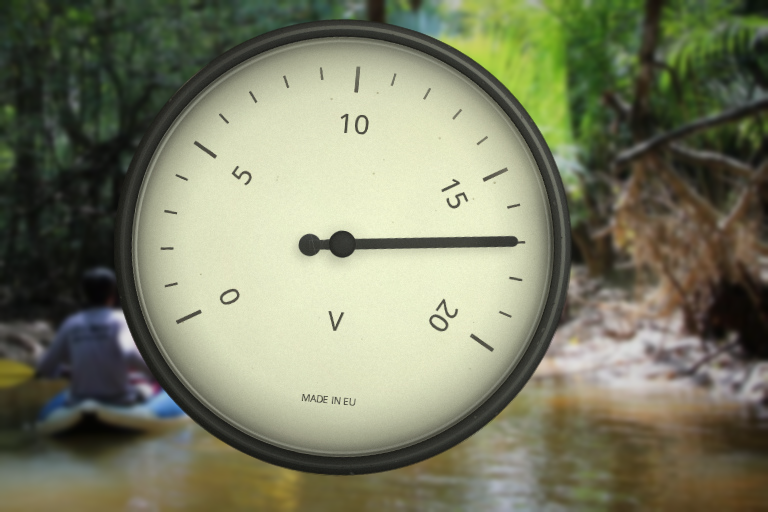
17; V
